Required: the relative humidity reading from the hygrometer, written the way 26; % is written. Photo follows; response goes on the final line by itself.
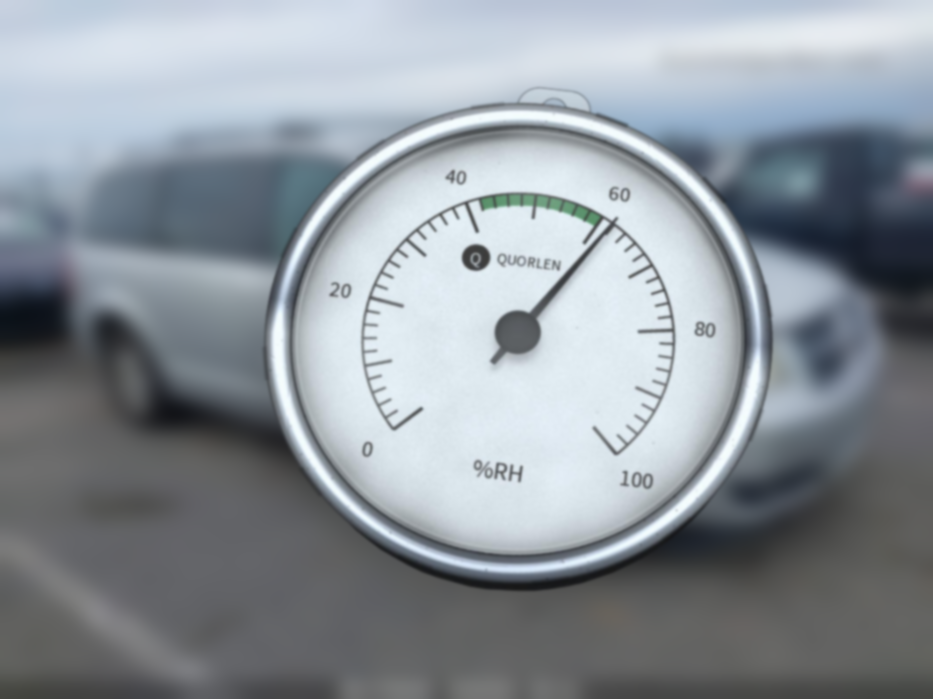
62; %
